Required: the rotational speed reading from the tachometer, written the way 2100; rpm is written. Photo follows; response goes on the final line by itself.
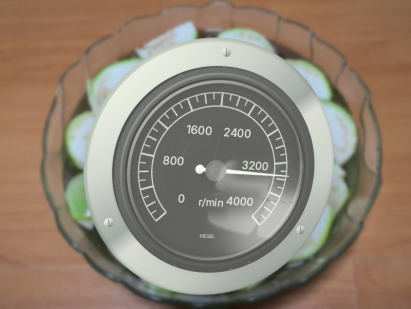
3350; rpm
